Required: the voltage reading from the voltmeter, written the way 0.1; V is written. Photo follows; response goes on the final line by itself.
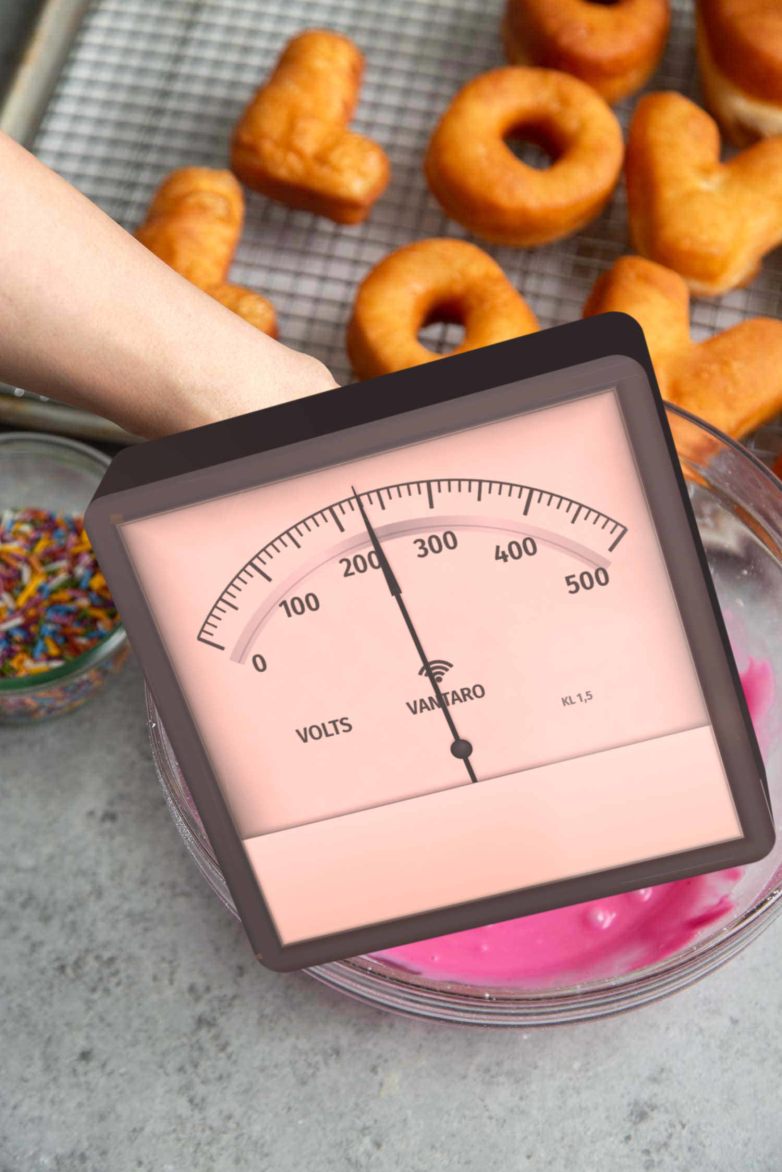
230; V
